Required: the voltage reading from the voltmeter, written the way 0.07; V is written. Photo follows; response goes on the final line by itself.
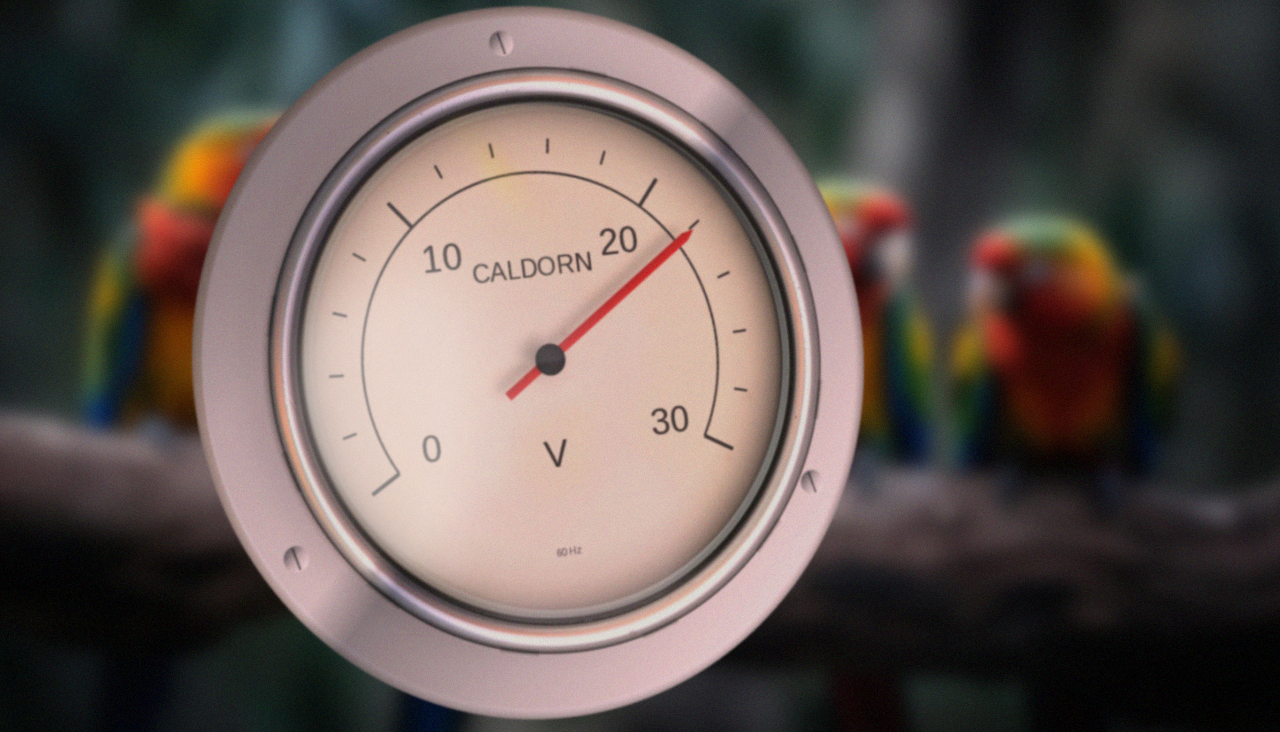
22; V
